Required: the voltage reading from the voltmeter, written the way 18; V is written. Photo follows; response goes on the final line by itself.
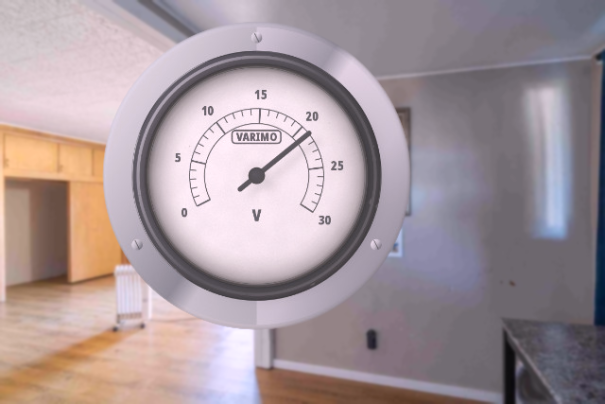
21; V
